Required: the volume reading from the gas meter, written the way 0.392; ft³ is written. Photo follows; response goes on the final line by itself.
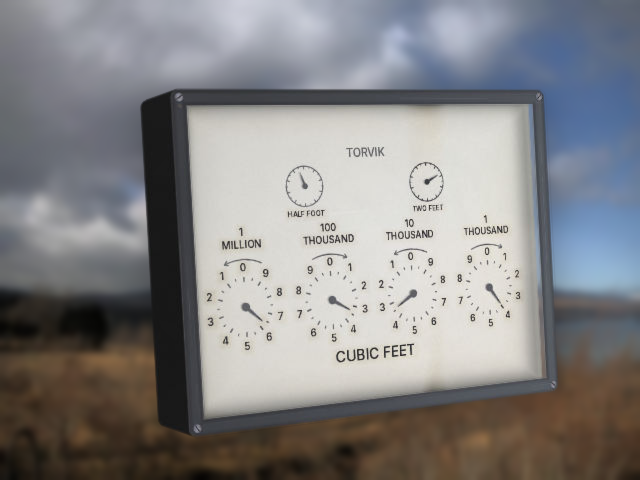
633400; ft³
